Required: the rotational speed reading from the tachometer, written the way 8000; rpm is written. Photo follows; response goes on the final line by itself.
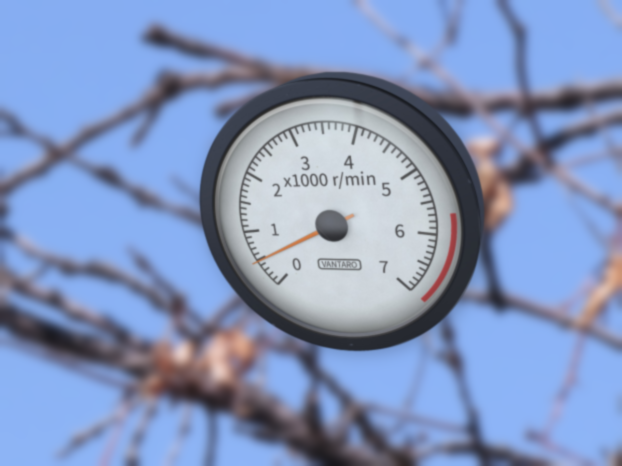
500; rpm
